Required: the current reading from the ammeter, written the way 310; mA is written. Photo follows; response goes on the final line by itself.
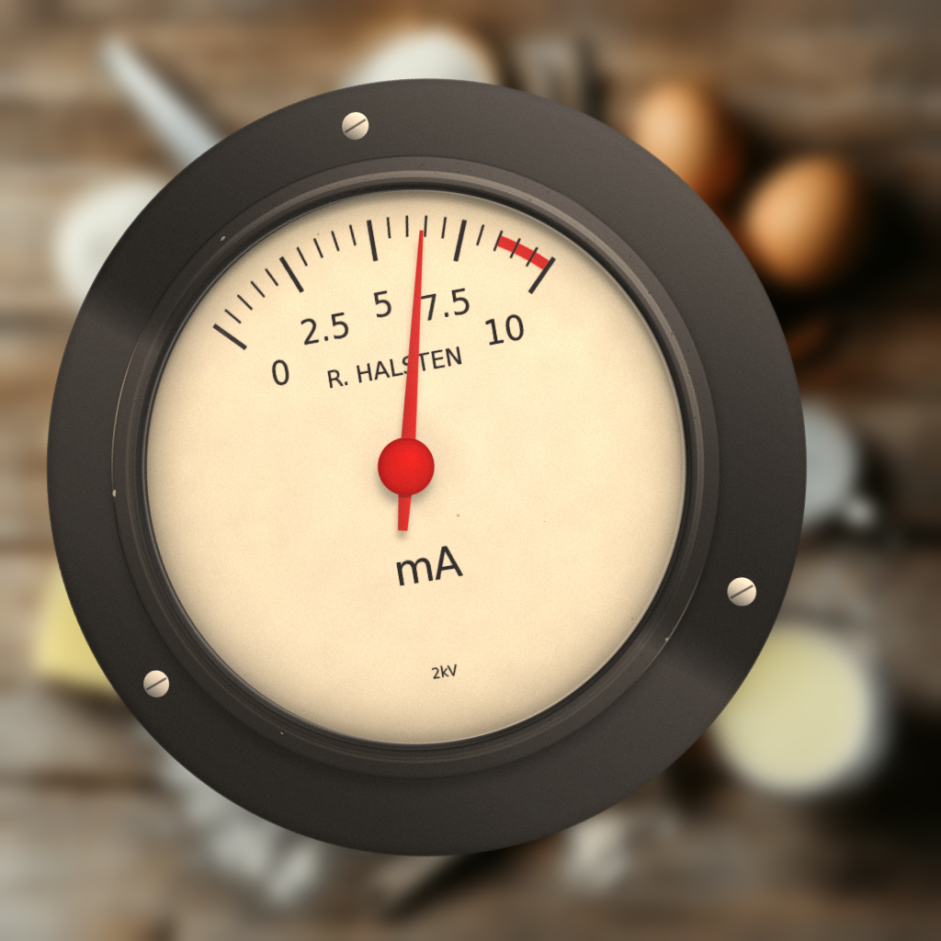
6.5; mA
